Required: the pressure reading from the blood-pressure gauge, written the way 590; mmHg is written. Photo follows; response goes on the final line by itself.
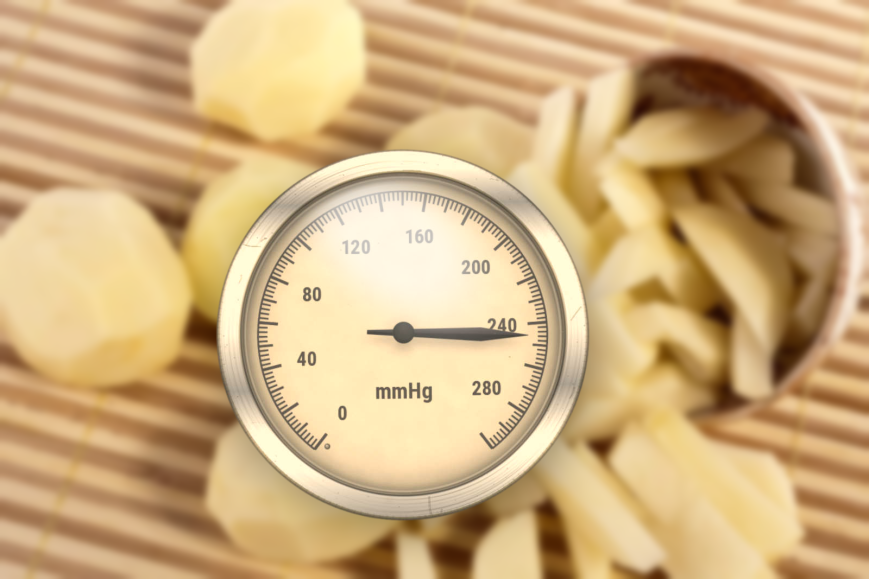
246; mmHg
